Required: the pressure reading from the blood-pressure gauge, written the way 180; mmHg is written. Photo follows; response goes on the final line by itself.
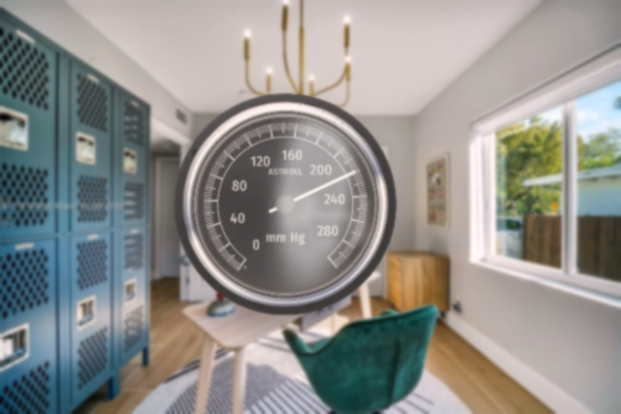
220; mmHg
